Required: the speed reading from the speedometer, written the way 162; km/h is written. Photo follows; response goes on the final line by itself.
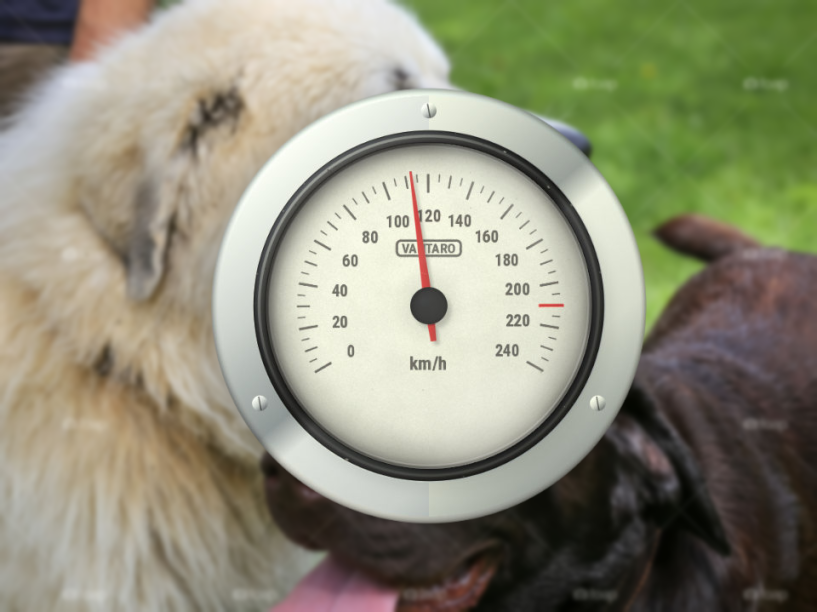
112.5; km/h
